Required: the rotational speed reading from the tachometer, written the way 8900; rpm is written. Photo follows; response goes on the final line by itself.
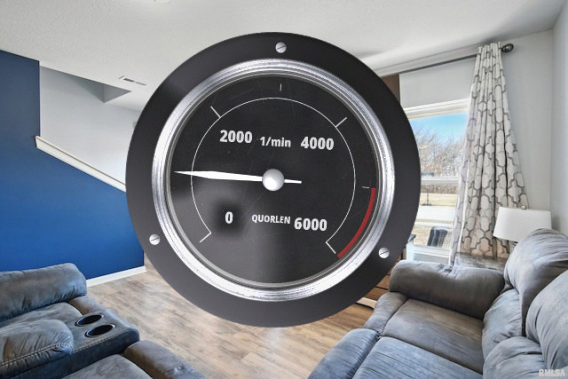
1000; rpm
